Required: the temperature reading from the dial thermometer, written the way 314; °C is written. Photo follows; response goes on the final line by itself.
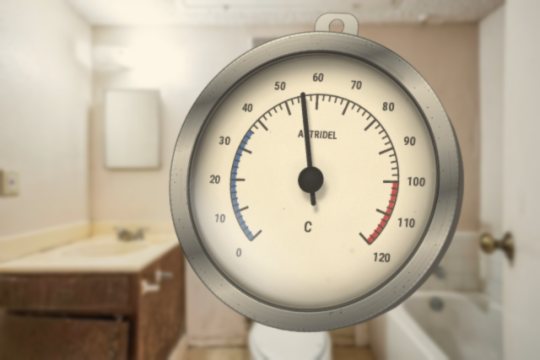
56; °C
